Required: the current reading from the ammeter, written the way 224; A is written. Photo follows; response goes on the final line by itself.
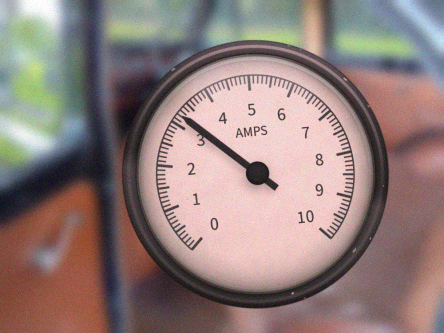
3.2; A
